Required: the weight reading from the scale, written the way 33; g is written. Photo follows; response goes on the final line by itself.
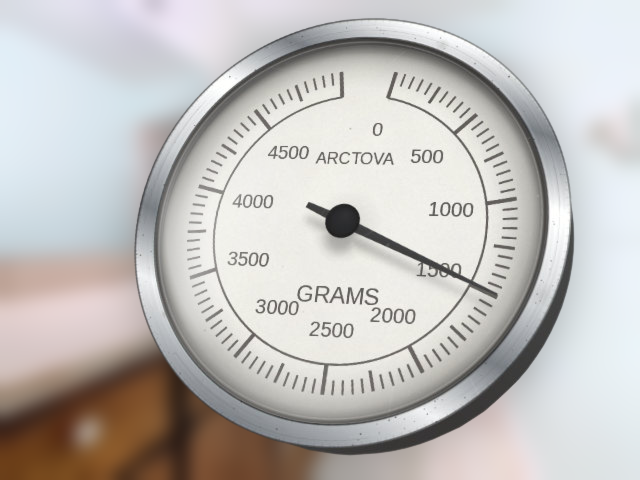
1500; g
